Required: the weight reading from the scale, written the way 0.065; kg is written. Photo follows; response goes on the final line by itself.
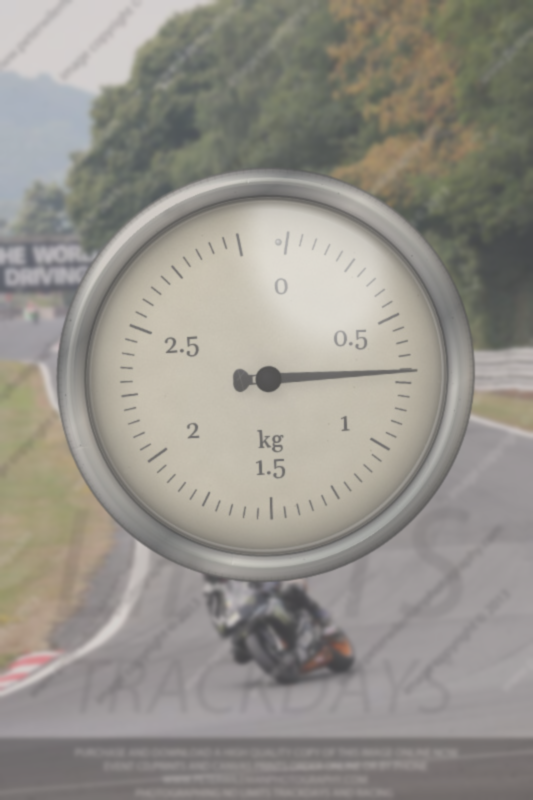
0.7; kg
